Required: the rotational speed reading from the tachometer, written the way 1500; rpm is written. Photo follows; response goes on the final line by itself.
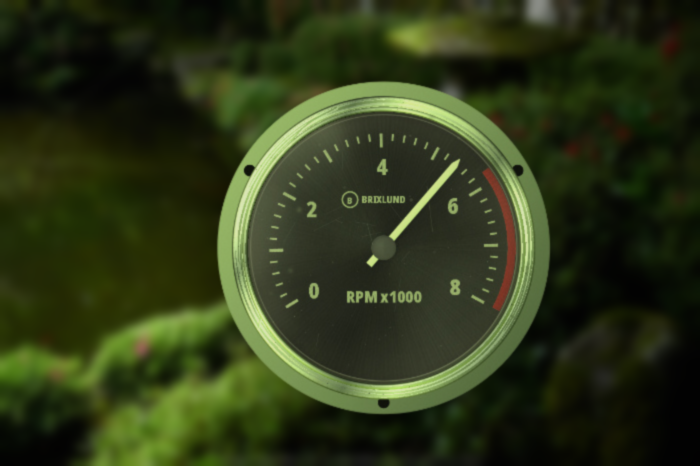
5400; rpm
